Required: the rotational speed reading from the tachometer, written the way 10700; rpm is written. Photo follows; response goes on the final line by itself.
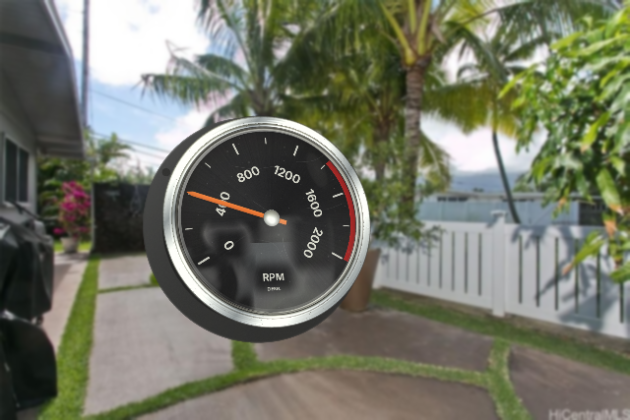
400; rpm
